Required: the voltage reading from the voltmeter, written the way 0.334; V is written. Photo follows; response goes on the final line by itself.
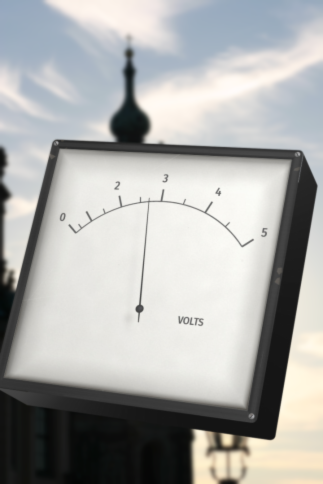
2.75; V
